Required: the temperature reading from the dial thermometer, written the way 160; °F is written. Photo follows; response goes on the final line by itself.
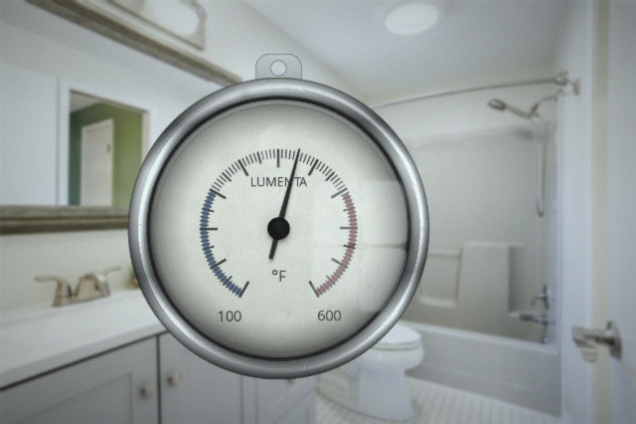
375; °F
